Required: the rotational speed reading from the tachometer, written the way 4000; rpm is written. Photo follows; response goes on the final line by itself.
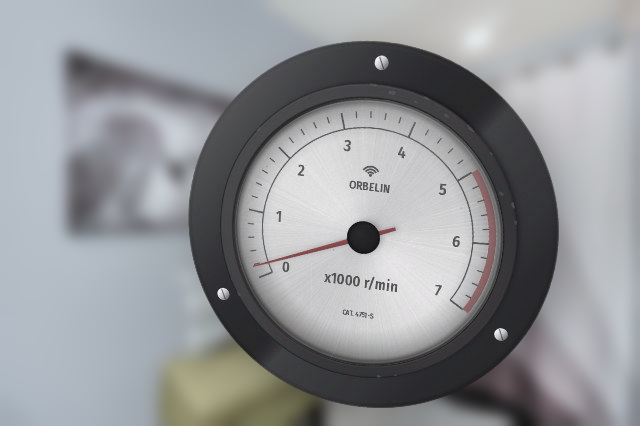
200; rpm
